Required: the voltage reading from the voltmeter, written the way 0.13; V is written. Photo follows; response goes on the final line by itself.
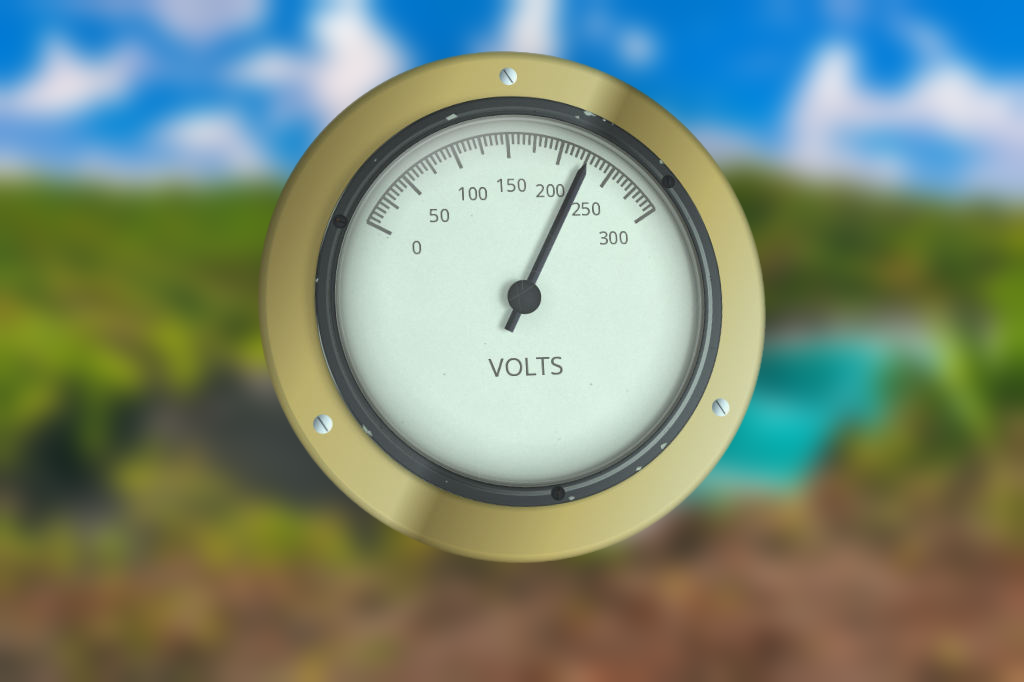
225; V
